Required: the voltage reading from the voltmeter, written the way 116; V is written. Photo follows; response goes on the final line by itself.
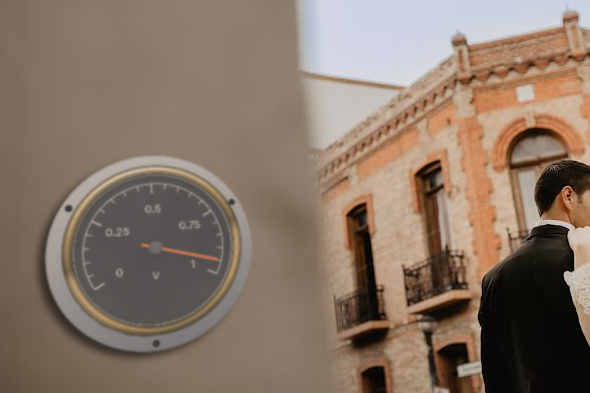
0.95; V
